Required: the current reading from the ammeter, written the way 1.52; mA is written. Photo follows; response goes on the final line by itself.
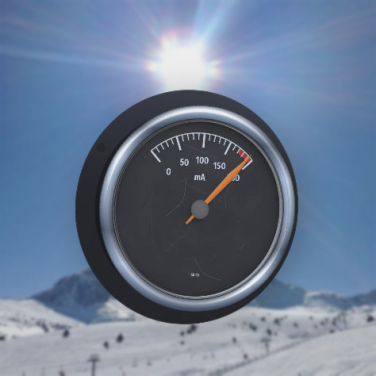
190; mA
